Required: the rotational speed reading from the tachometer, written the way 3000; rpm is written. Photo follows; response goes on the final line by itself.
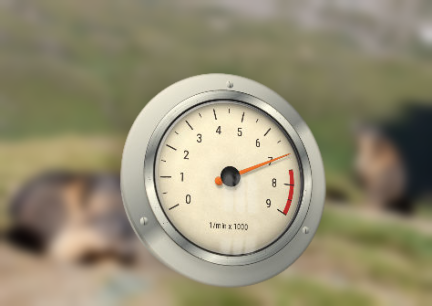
7000; rpm
